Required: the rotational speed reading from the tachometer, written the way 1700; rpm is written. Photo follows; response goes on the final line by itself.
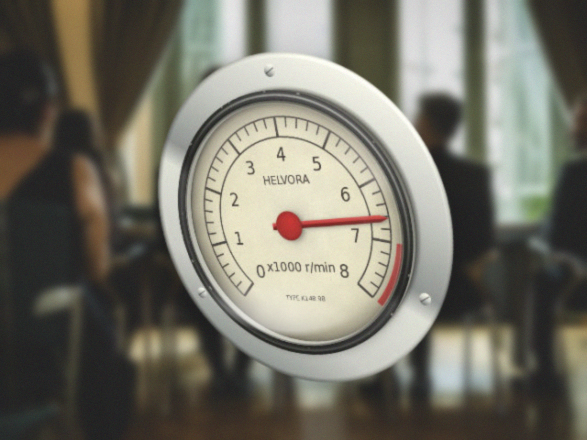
6600; rpm
